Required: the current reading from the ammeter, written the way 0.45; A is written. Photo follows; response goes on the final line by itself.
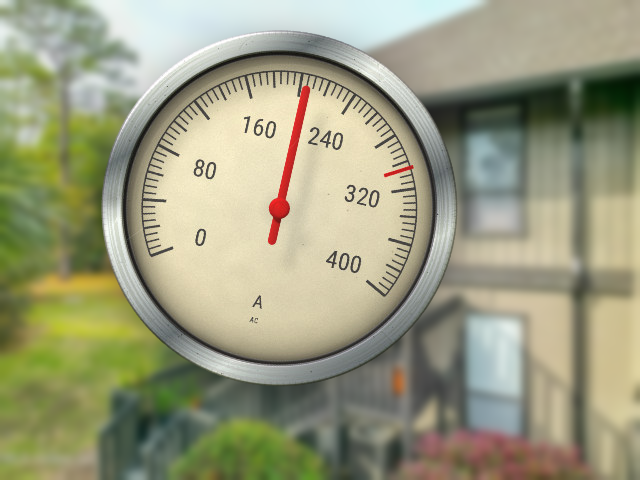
205; A
